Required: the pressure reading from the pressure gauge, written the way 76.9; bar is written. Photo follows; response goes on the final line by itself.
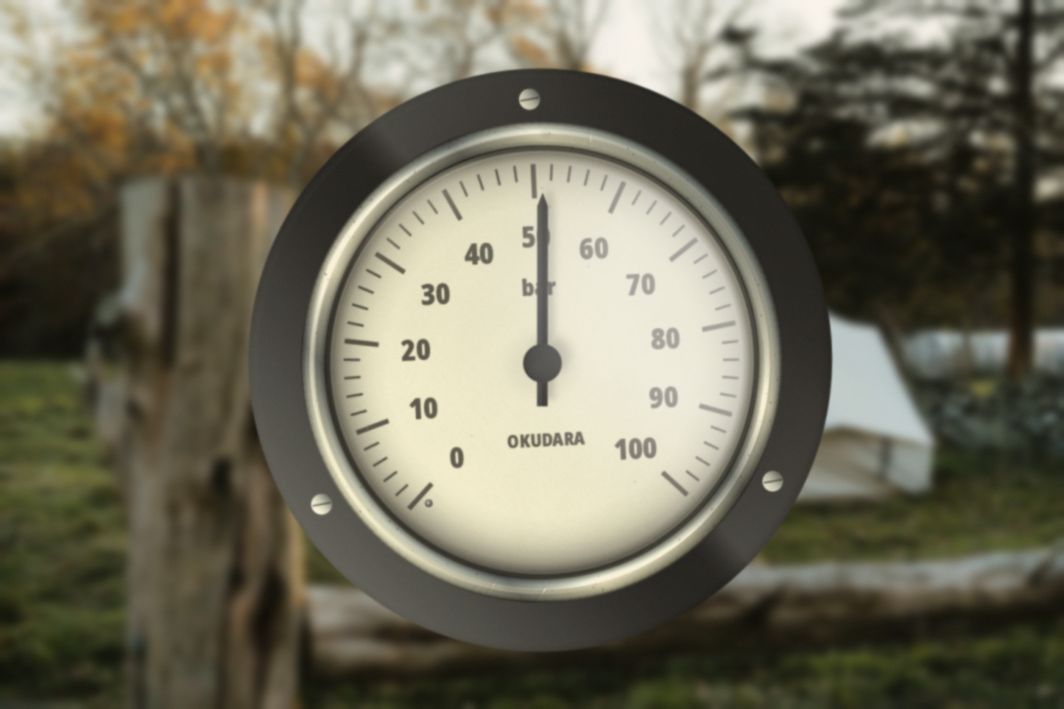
51; bar
